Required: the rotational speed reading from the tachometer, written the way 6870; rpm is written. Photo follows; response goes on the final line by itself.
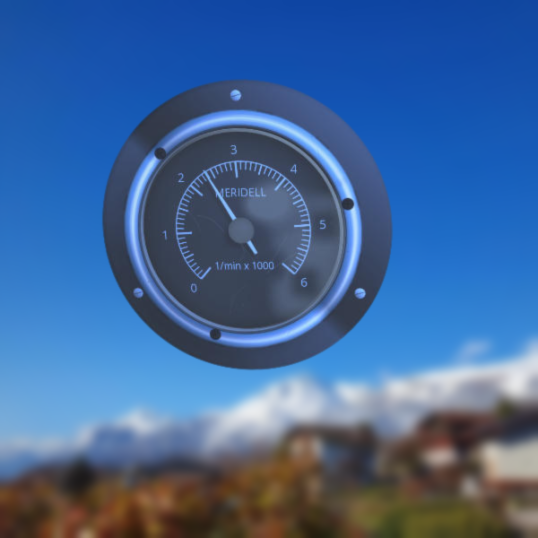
2400; rpm
